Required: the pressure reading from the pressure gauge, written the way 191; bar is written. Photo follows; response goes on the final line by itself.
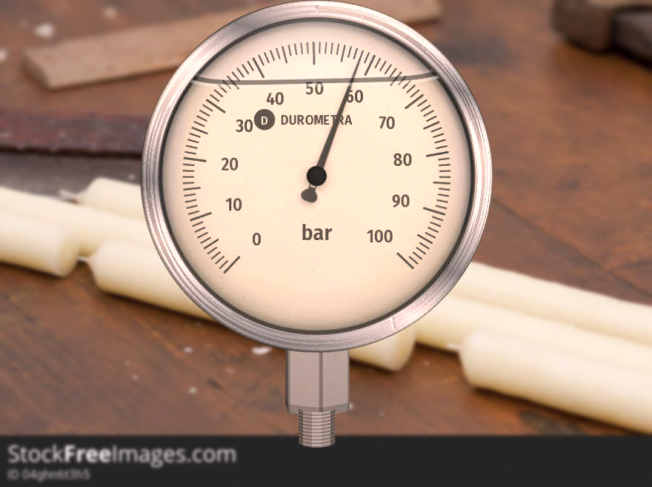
58; bar
